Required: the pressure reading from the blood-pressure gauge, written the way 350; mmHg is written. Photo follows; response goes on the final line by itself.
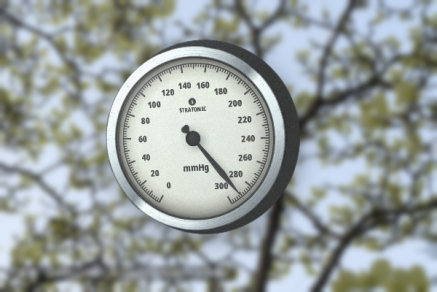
290; mmHg
